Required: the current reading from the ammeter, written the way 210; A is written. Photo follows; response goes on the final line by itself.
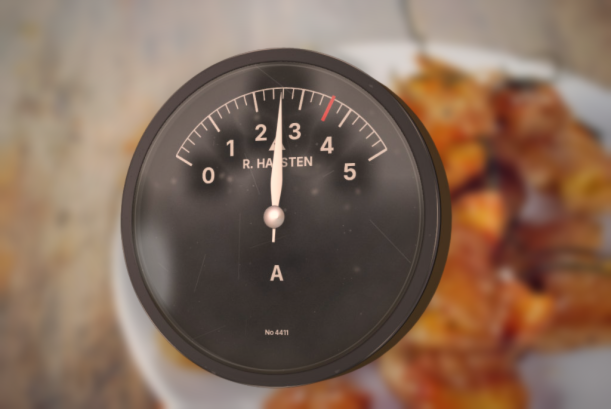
2.6; A
